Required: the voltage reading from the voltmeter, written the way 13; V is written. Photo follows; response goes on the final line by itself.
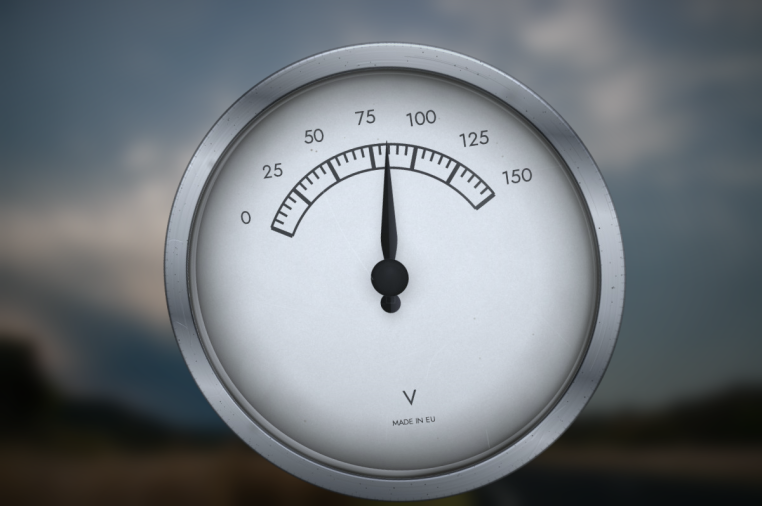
85; V
